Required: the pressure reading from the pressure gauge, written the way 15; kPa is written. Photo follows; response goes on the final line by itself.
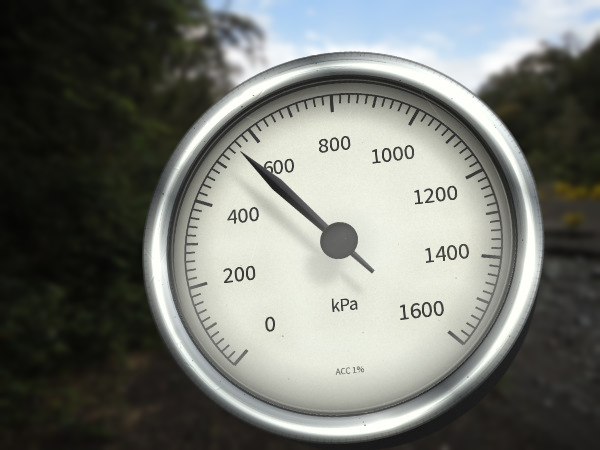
550; kPa
